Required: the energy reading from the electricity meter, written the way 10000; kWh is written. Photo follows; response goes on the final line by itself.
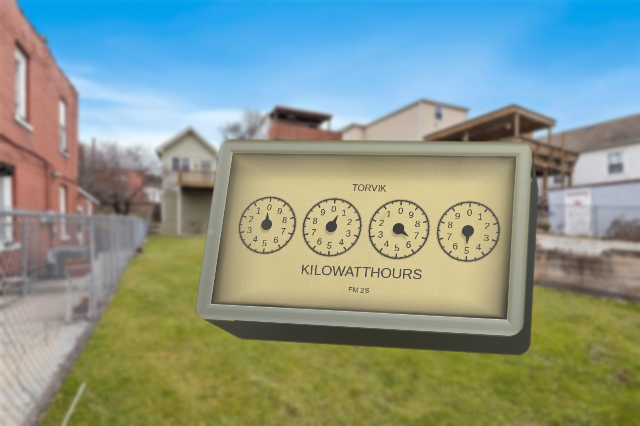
65; kWh
